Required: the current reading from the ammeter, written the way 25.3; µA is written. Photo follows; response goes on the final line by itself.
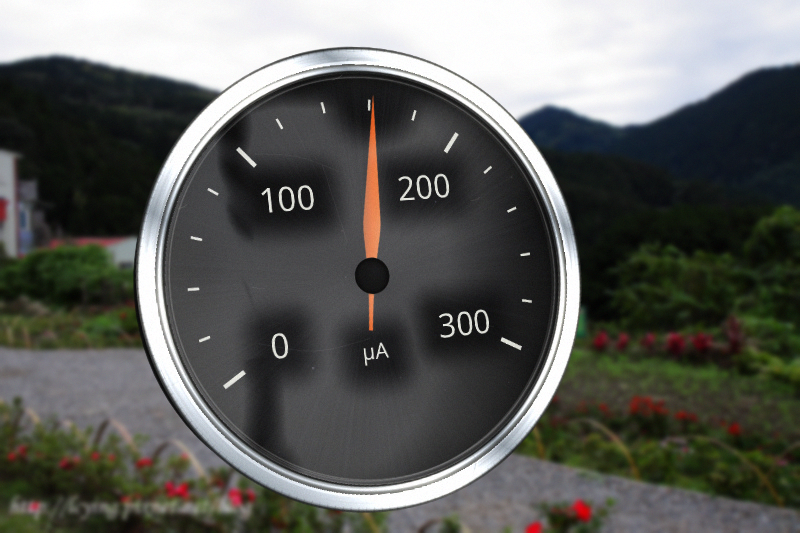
160; µA
